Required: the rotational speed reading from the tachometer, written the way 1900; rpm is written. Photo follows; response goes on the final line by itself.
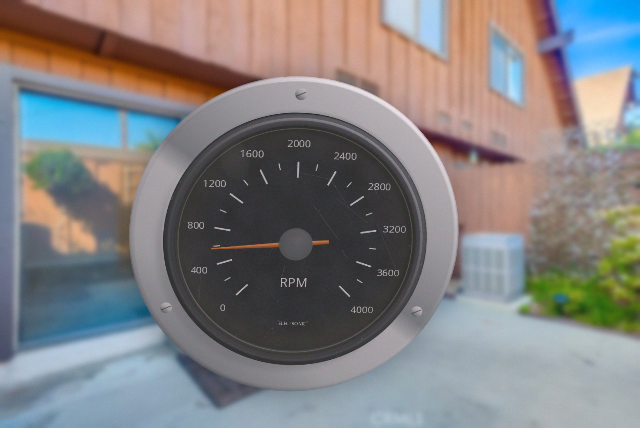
600; rpm
